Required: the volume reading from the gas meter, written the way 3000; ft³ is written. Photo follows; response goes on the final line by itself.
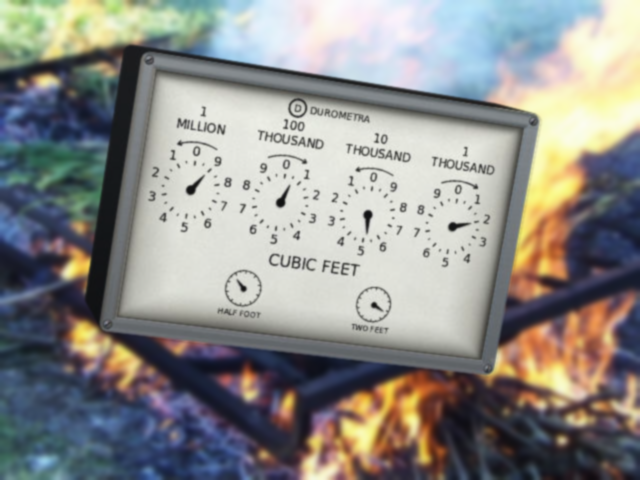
905200; ft³
